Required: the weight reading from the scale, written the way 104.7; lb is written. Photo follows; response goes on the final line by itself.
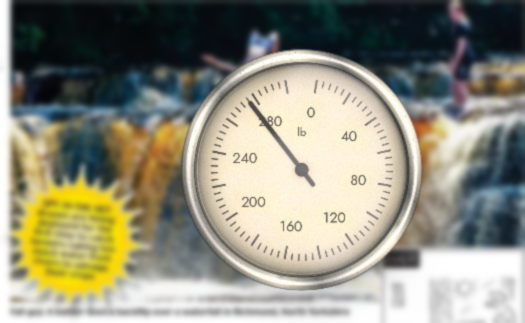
276; lb
